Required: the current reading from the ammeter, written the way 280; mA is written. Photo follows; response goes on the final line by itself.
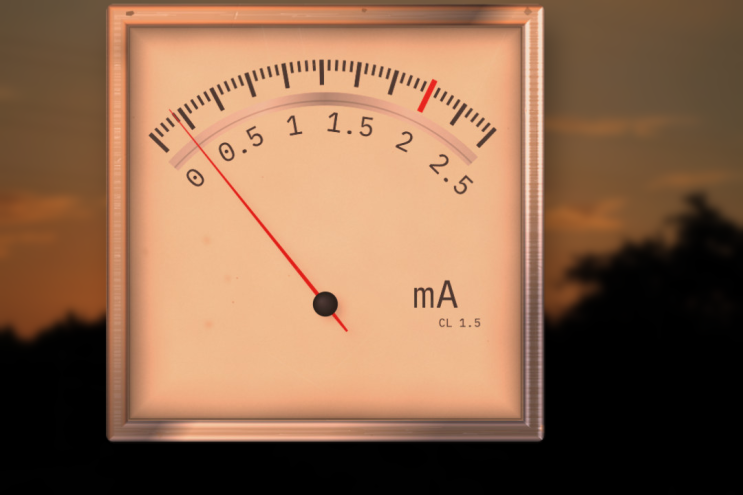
0.2; mA
